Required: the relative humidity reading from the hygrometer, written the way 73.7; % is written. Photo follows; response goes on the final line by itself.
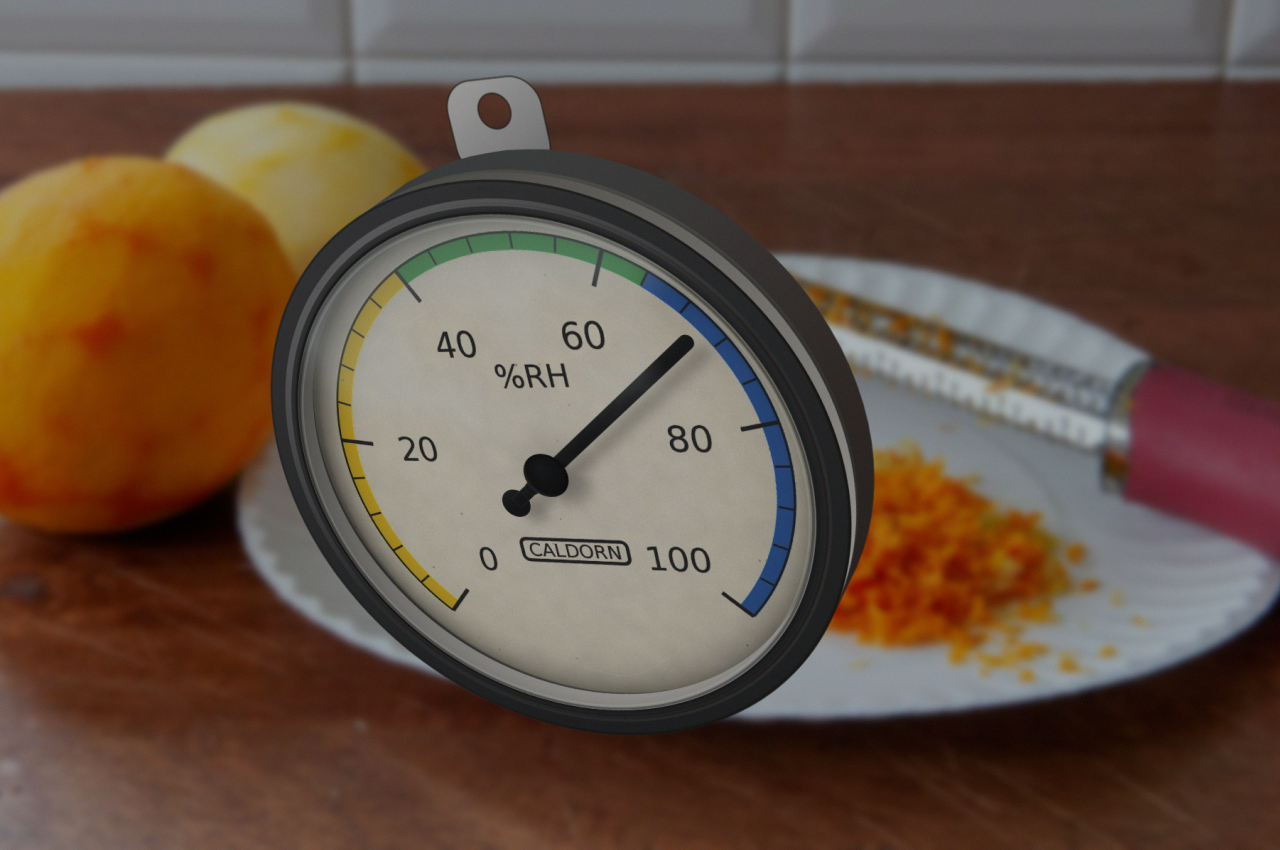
70; %
